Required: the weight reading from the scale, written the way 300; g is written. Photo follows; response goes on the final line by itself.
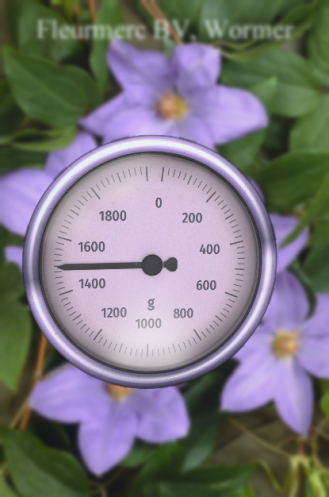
1500; g
